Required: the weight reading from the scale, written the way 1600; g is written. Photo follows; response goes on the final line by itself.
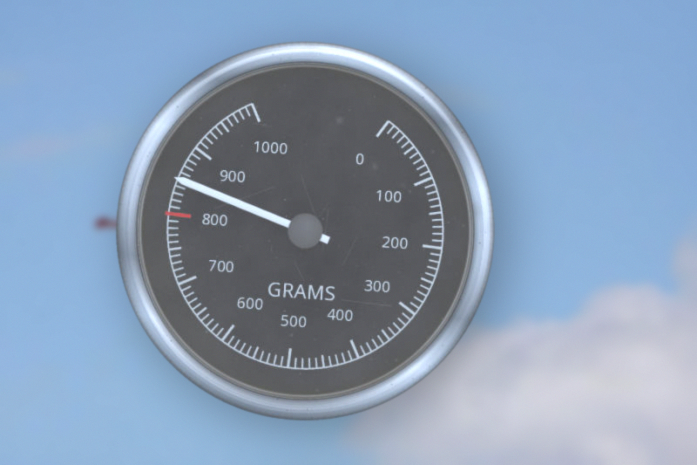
850; g
